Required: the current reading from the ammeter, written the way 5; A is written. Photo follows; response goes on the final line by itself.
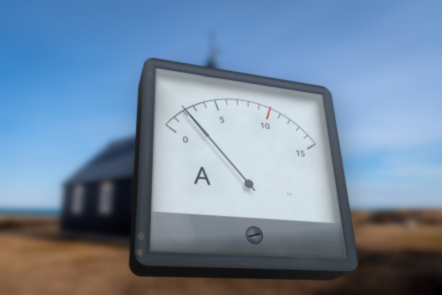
2; A
